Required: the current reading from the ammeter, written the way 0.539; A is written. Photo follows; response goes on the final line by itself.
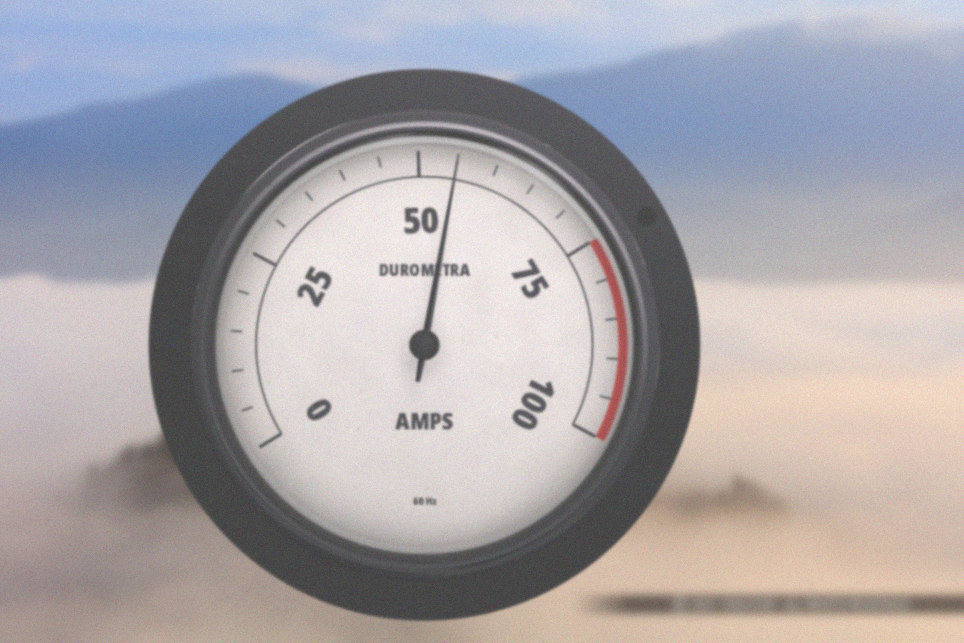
55; A
